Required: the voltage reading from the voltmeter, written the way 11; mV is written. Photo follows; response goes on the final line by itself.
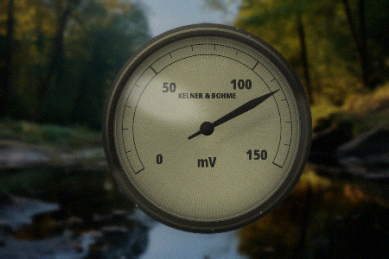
115; mV
